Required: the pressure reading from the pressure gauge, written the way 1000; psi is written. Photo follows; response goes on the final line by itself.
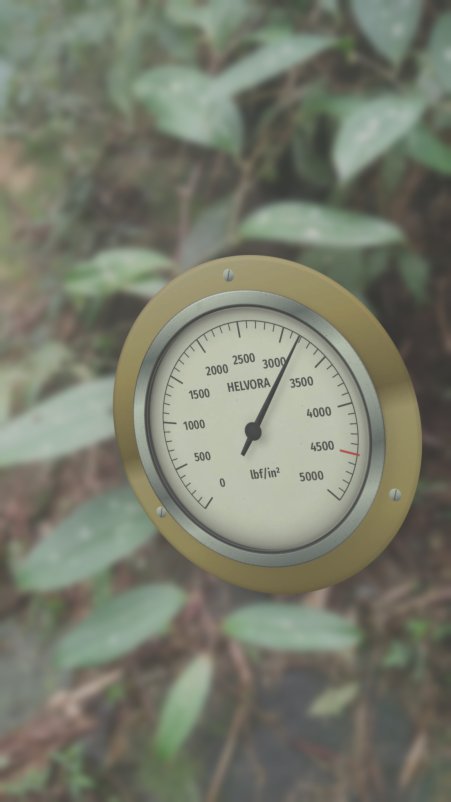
3200; psi
